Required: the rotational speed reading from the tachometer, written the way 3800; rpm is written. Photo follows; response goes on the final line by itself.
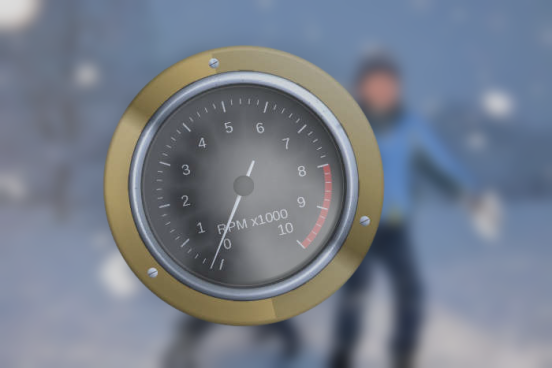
200; rpm
